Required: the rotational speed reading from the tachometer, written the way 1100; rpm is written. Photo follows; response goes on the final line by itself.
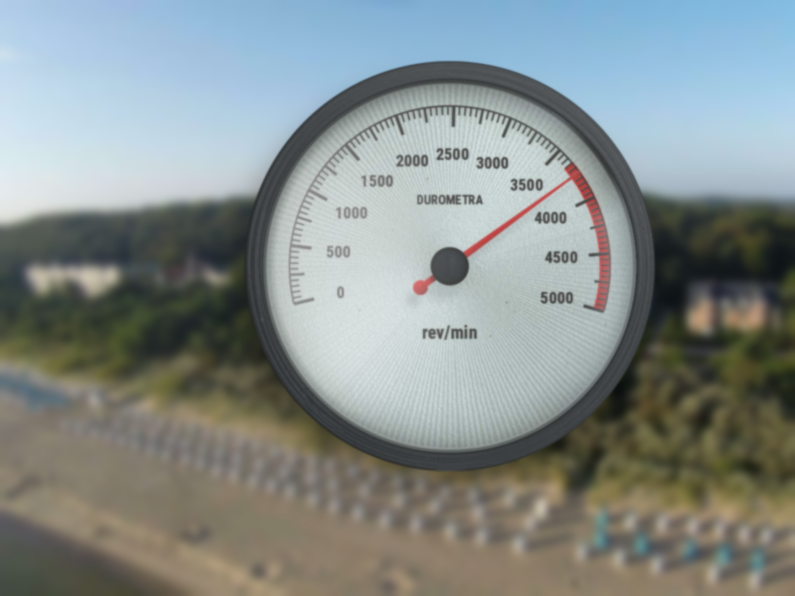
3750; rpm
